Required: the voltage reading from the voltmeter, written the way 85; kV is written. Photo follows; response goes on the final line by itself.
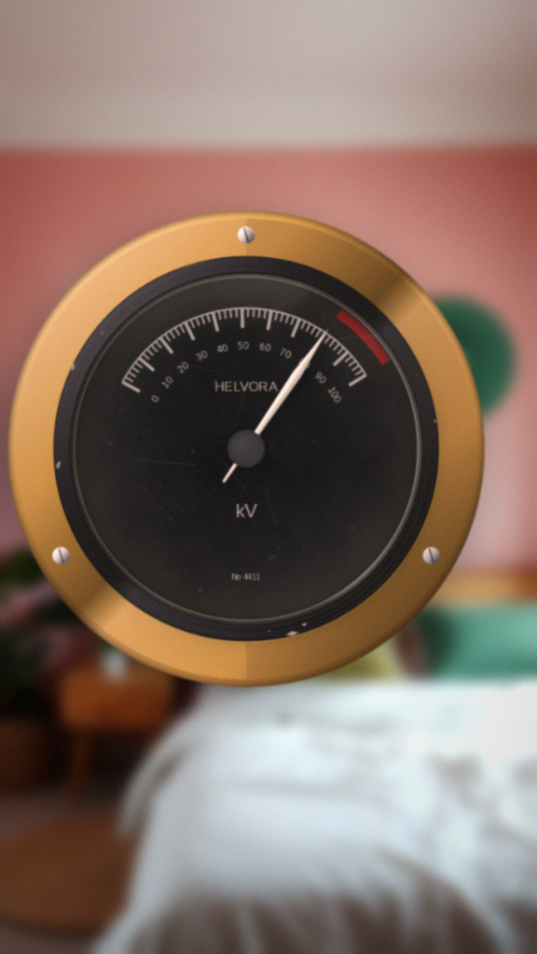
80; kV
